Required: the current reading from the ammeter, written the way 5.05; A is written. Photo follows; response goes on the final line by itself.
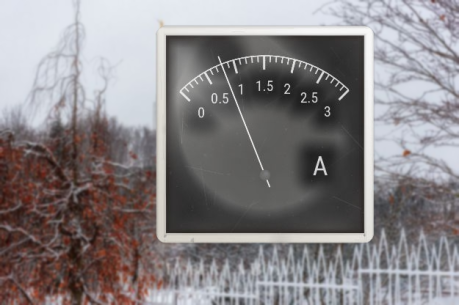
0.8; A
